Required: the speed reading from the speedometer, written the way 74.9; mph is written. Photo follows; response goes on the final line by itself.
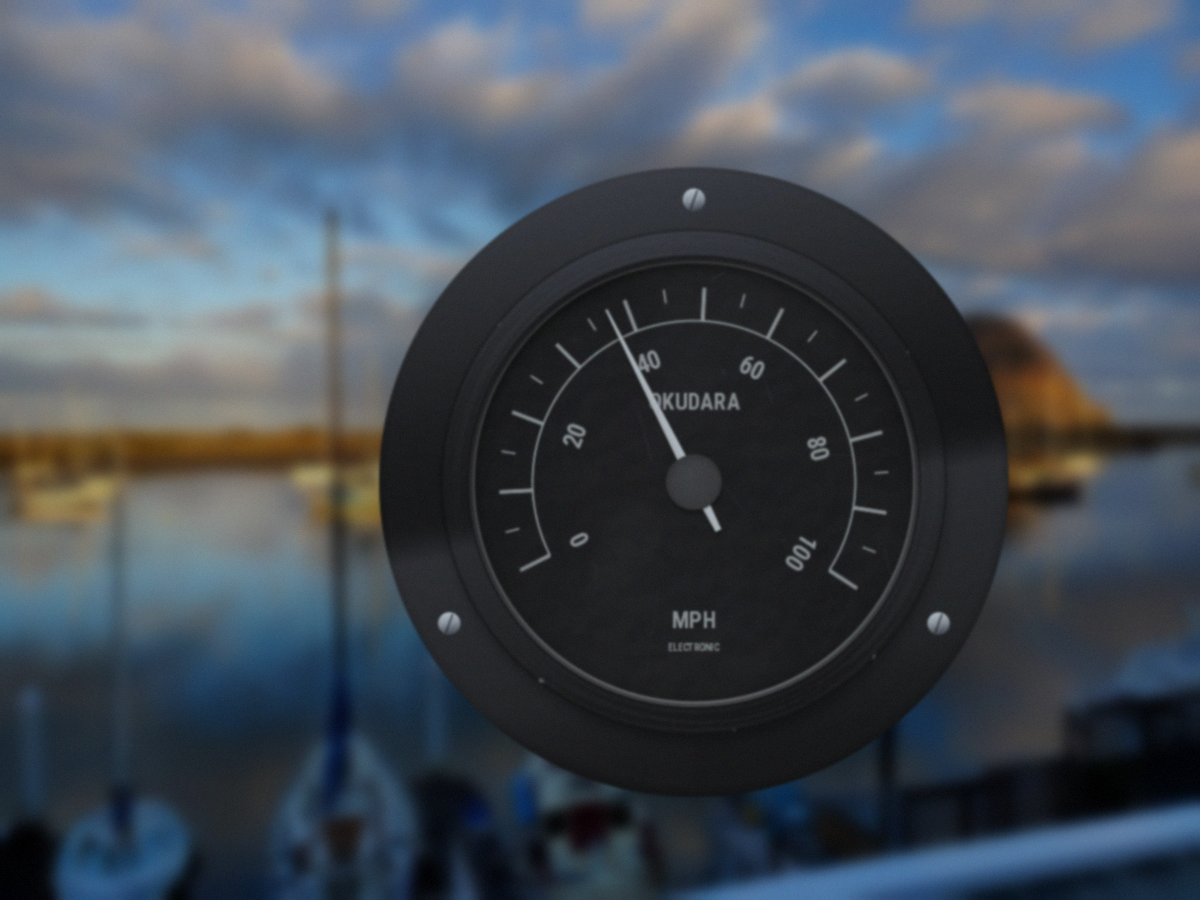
37.5; mph
